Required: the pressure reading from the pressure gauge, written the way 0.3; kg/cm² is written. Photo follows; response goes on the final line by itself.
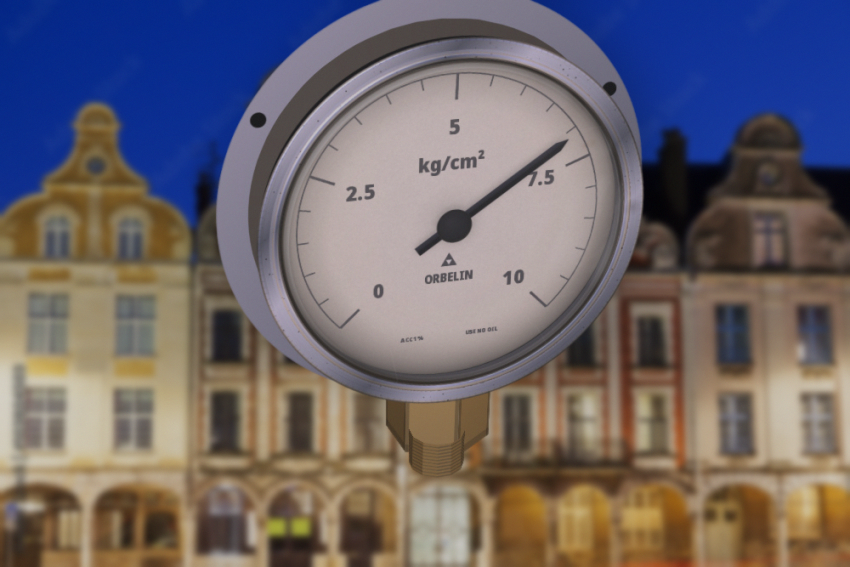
7; kg/cm²
